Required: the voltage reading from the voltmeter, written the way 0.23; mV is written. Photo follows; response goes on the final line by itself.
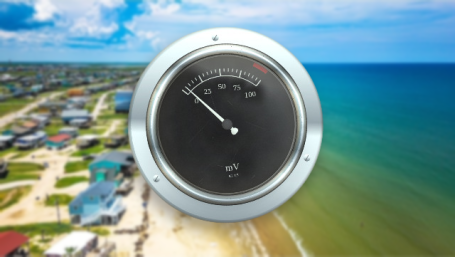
5; mV
